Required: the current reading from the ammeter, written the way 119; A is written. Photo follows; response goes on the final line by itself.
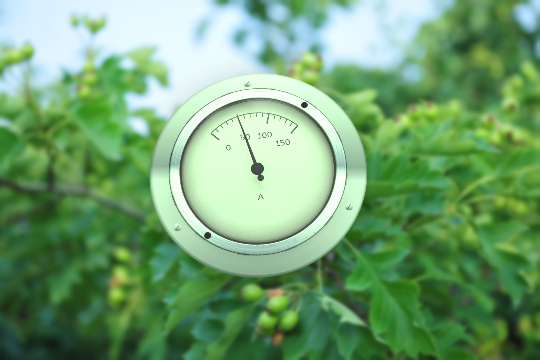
50; A
